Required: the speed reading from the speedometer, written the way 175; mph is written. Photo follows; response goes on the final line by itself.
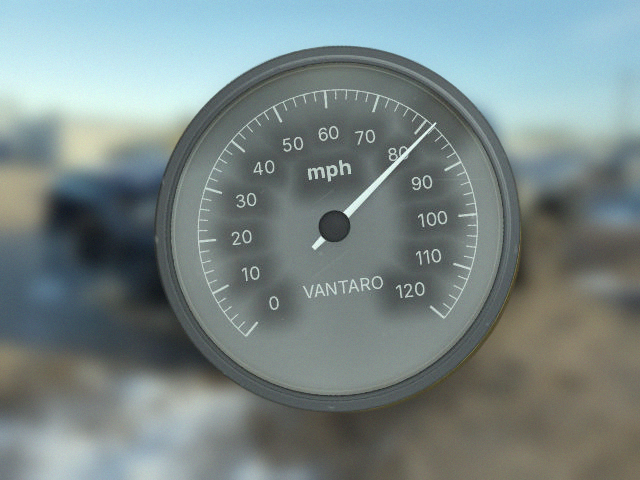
82; mph
